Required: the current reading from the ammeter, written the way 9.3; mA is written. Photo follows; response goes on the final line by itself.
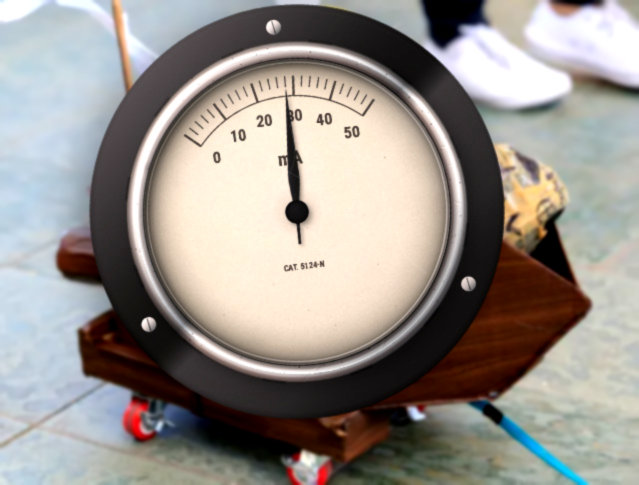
28; mA
